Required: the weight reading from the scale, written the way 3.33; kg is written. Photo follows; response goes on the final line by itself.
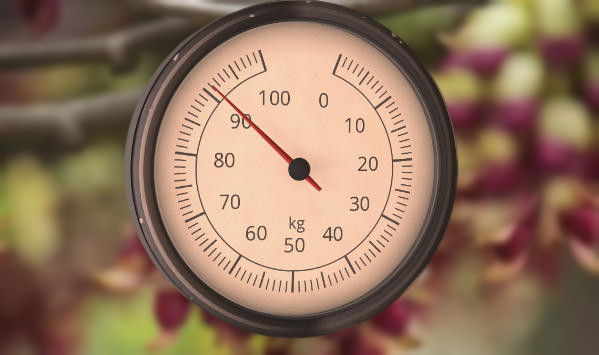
91; kg
